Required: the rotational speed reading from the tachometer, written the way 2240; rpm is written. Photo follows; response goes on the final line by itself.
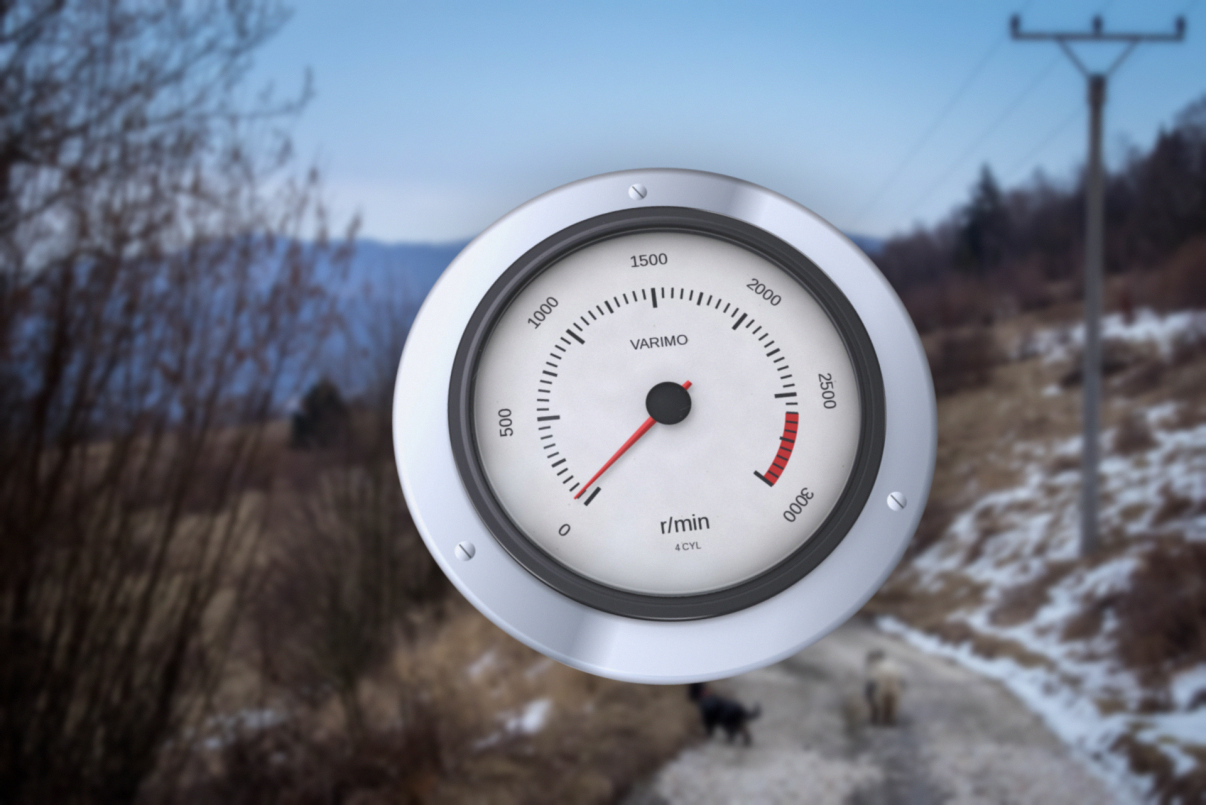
50; rpm
